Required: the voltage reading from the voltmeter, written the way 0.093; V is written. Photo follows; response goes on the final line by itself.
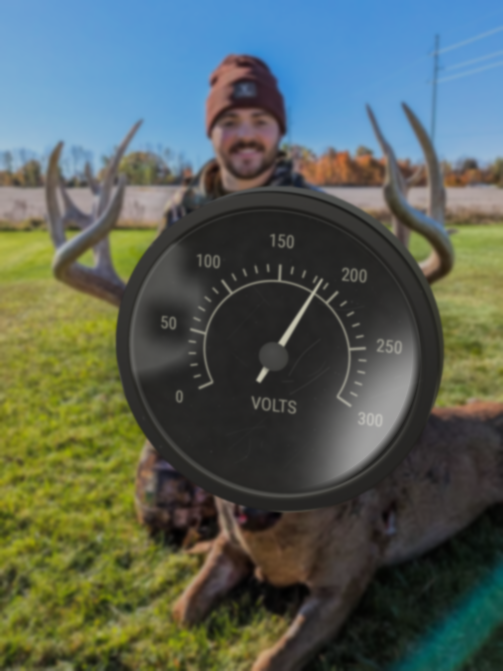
185; V
